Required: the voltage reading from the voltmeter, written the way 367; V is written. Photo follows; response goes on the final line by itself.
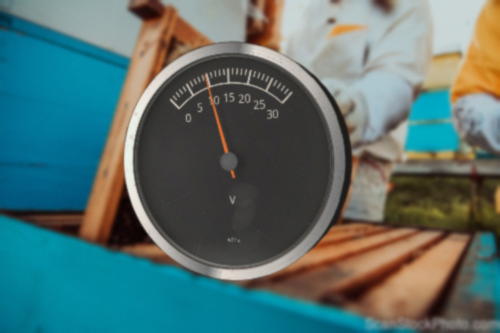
10; V
